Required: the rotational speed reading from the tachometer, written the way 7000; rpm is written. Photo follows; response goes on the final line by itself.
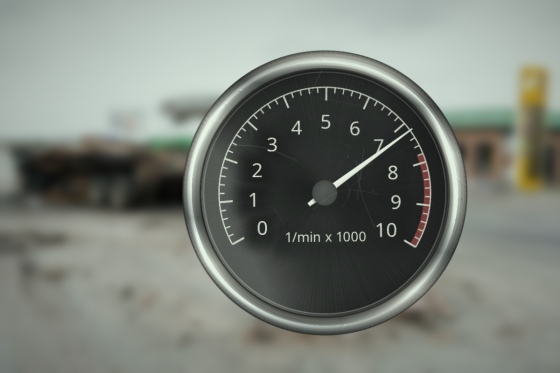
7200; rpm
